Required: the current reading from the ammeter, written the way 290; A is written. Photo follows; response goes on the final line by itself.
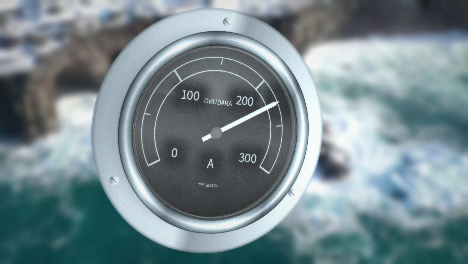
225; A
